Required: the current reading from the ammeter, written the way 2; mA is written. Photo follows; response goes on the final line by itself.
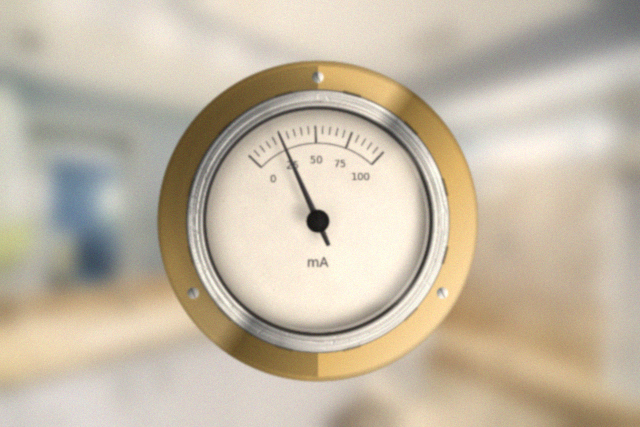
25; mA
